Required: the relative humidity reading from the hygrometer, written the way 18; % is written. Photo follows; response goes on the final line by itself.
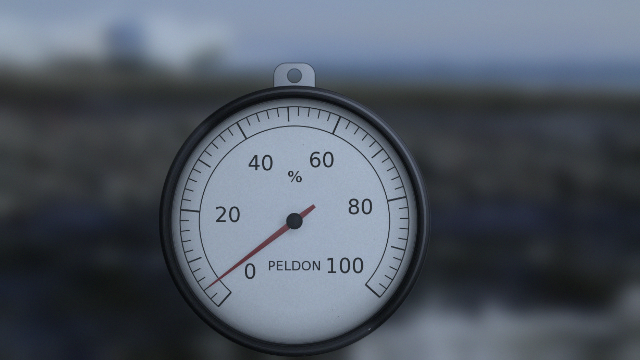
4; %
